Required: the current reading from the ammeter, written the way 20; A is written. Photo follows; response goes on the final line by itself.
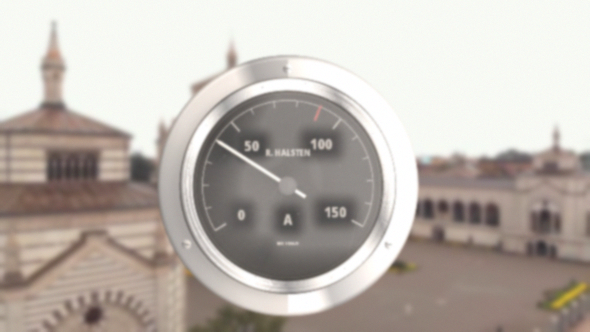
40; A
